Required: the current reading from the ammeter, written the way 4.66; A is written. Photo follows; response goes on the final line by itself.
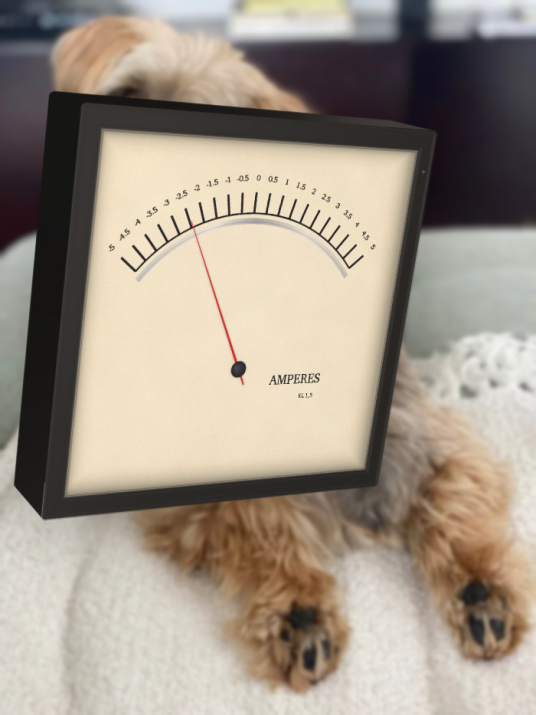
-2.5; A
